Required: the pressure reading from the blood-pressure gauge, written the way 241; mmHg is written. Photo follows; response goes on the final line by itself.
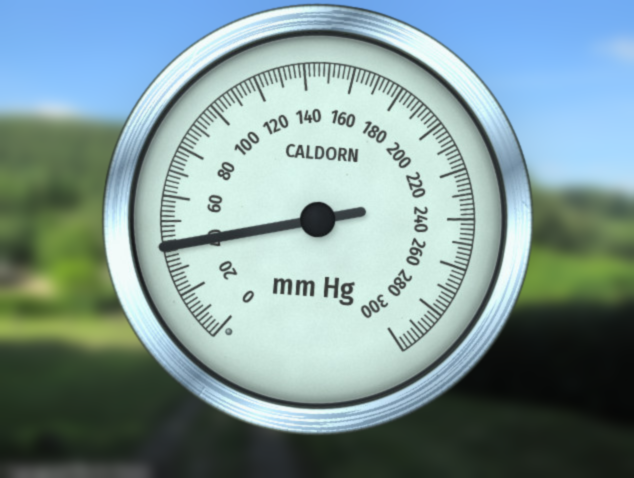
40; mmHg
